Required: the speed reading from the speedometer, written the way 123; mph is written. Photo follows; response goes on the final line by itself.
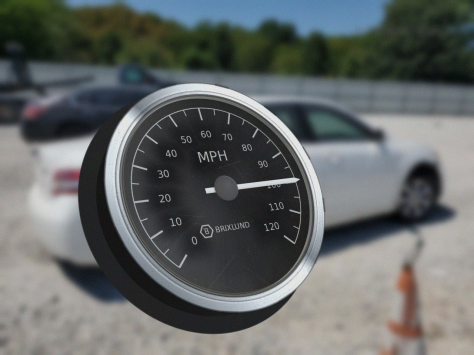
100; mph
